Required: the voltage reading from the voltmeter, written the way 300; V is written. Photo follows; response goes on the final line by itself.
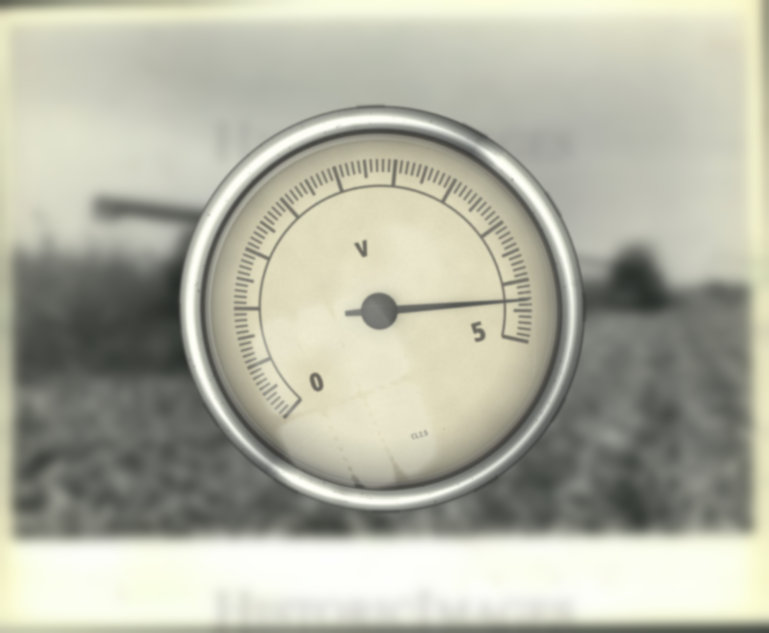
4.65; V
